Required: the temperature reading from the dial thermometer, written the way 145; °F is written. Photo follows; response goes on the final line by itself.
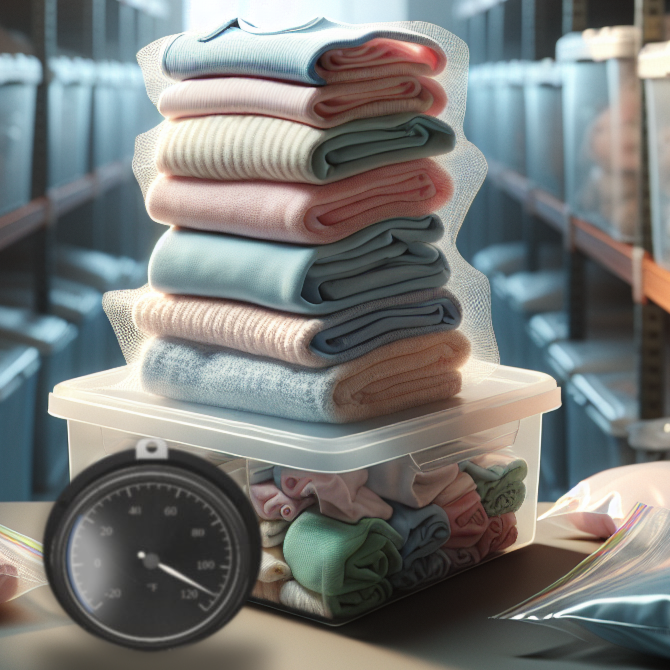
112; °F
